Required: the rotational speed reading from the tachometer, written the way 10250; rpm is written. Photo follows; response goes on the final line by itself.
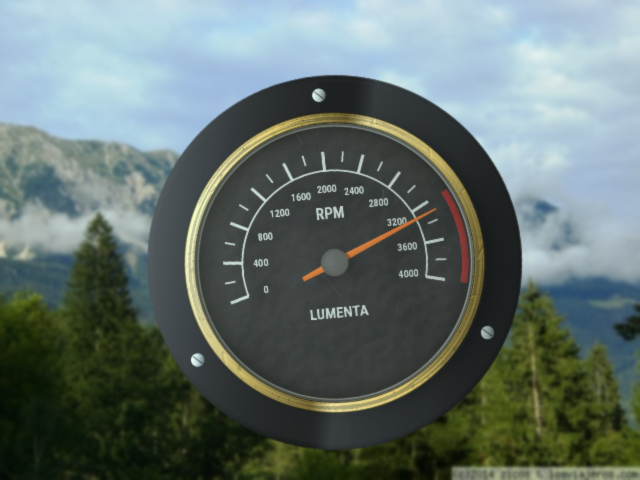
3300; rpm
